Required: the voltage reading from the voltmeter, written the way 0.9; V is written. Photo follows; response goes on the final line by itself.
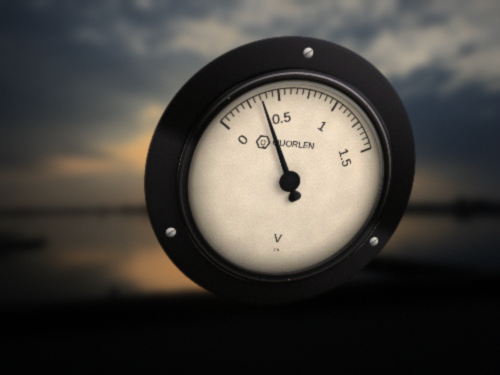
0.35; V
